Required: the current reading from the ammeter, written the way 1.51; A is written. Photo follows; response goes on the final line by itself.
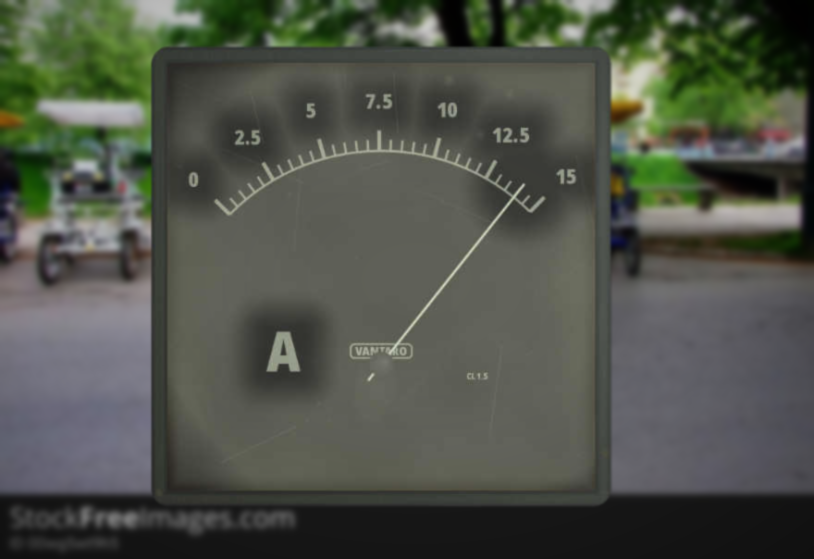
14; A
